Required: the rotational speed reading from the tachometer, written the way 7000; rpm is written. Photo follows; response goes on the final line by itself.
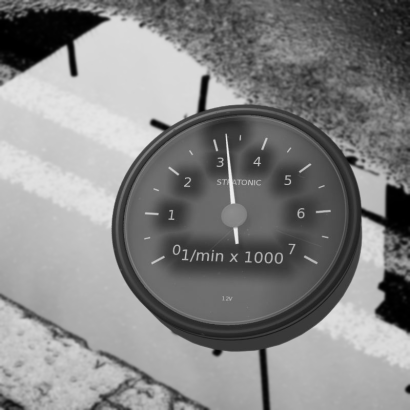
3250; rpm
